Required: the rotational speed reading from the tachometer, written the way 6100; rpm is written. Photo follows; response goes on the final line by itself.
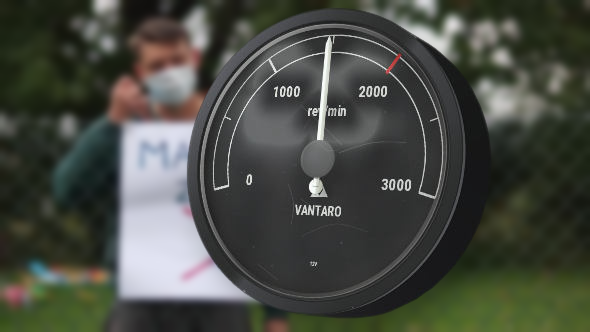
1500; rpm
